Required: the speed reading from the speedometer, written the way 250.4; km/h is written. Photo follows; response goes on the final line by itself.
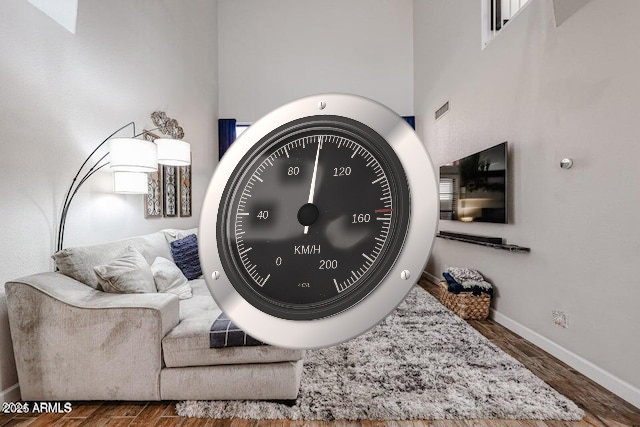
100; km/h
